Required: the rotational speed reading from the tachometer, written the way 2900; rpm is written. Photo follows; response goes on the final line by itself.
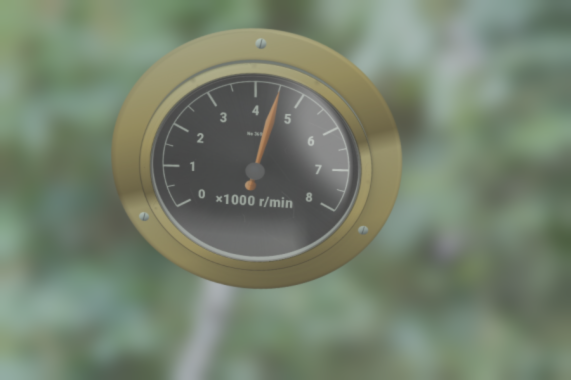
4500; rpm
